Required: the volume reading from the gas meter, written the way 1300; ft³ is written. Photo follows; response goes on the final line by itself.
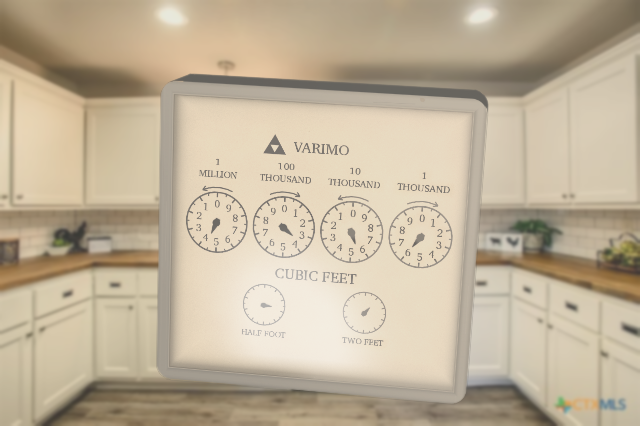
435600; ft³
